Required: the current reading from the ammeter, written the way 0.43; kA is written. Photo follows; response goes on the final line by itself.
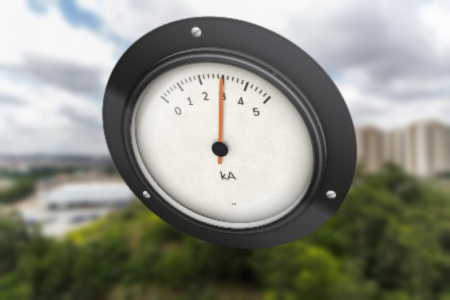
3; kA
